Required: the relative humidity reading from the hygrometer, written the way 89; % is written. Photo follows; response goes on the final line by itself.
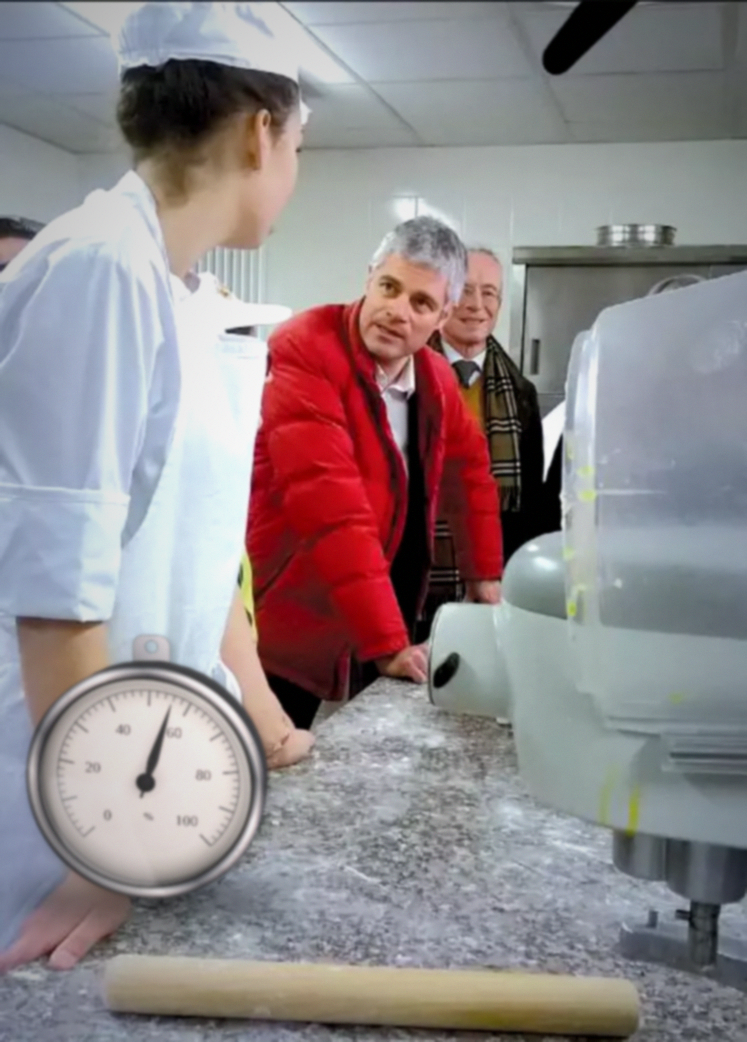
56; %
